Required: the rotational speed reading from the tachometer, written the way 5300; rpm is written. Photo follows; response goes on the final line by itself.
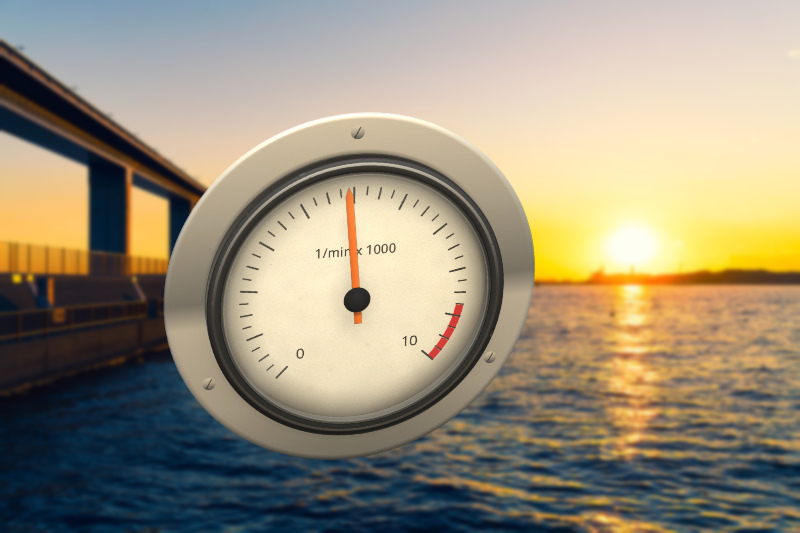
4875; rpm
